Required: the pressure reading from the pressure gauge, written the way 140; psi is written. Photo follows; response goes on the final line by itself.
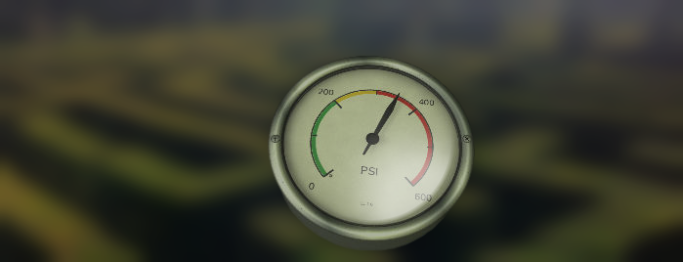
350; psi
